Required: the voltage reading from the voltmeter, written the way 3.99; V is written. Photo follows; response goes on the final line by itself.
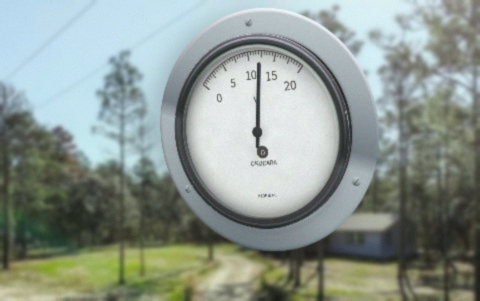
12.5; V
